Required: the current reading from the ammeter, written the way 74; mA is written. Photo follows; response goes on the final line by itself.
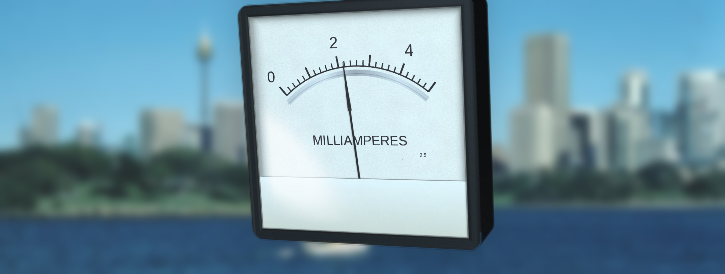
2.2; mA
